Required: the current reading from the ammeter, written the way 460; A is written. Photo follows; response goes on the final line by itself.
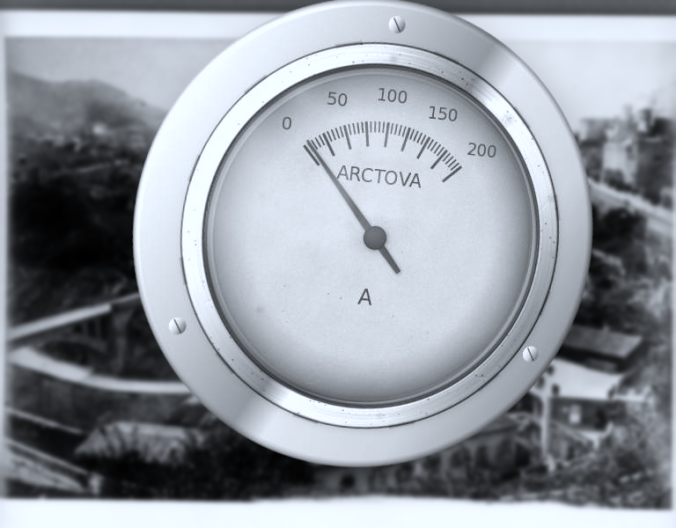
5; A
